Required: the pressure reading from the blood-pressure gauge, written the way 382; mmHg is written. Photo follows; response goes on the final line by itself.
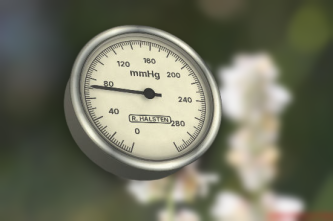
70; mmHg
